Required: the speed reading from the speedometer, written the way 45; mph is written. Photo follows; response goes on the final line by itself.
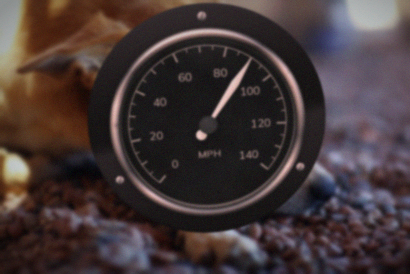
90; mph
